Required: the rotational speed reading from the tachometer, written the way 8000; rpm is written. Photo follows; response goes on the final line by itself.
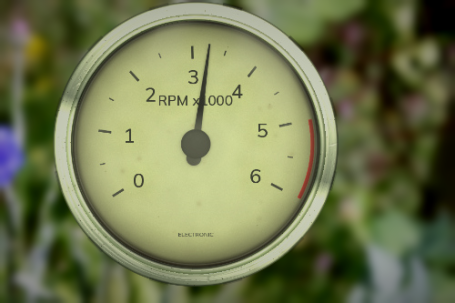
3250; rpm
